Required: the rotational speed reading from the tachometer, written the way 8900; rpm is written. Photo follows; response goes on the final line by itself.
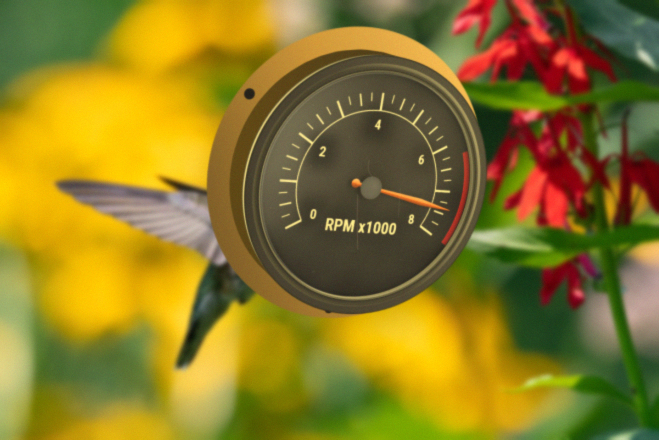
7375; rpm
